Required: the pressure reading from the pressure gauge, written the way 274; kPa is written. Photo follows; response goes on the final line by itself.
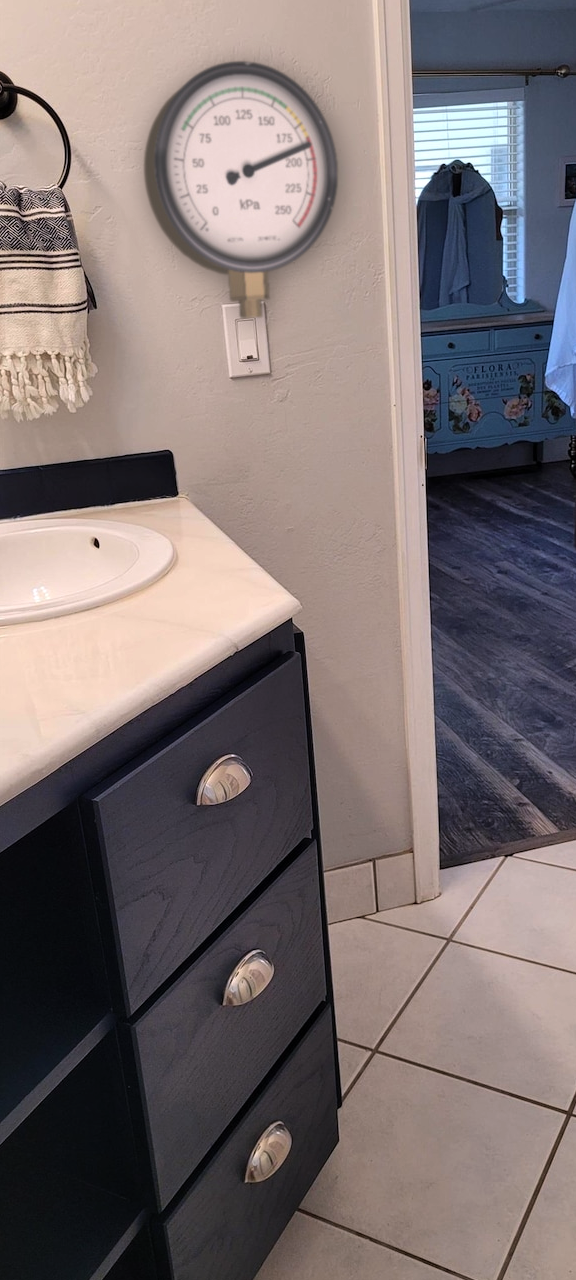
190; kPa
